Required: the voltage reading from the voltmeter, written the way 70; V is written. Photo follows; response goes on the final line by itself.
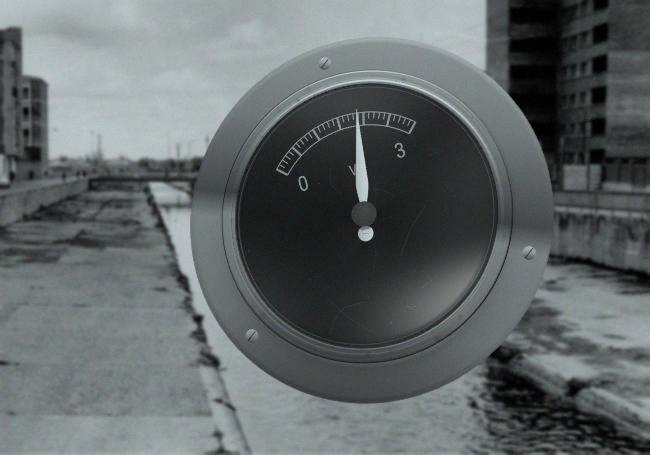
1.9; V
